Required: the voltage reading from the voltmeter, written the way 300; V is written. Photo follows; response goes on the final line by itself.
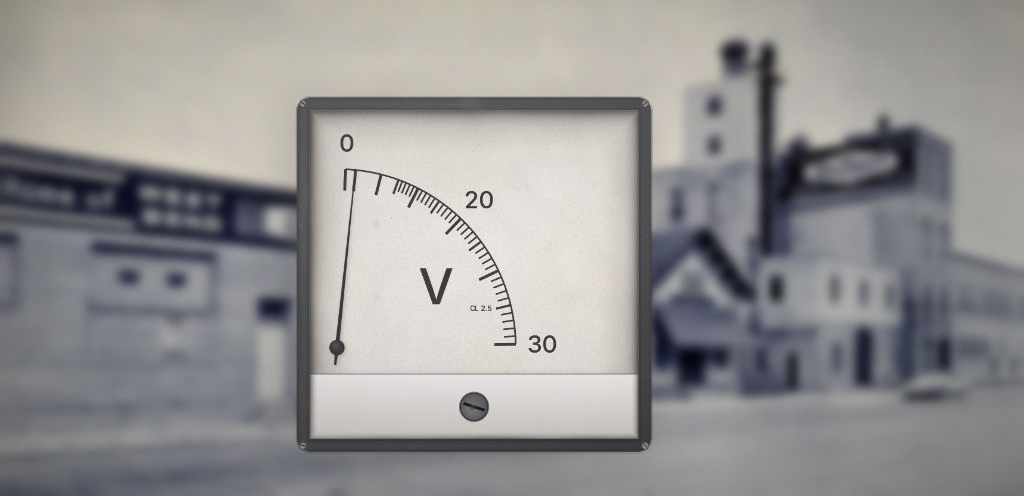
5; V
